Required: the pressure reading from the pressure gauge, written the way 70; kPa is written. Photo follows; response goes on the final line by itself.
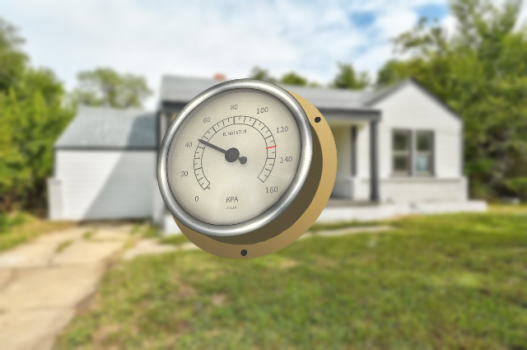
45; kPa
